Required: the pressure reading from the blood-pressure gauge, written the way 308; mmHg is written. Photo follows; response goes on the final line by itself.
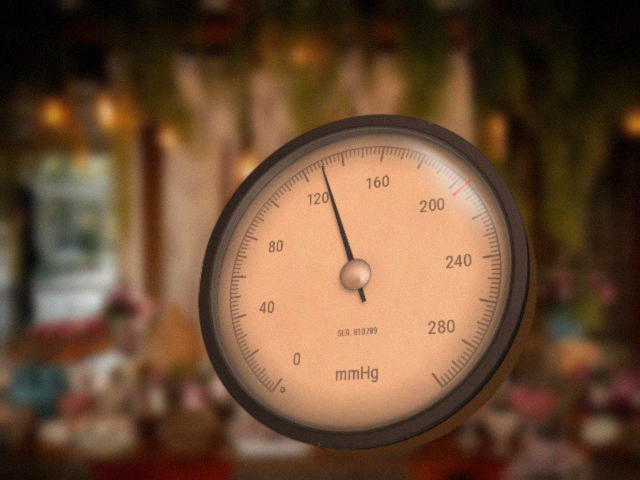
130; mmHg
